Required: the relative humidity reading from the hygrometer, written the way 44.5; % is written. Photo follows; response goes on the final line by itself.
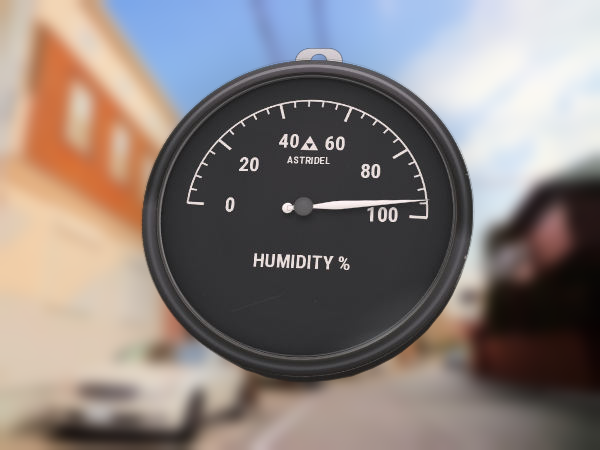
96; %
